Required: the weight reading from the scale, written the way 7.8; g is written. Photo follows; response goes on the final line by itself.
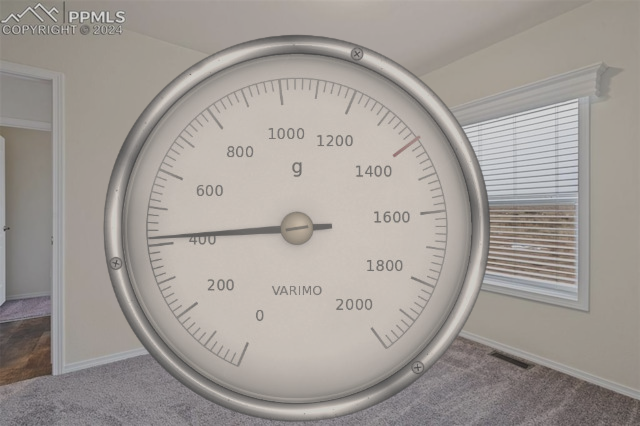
420; g
